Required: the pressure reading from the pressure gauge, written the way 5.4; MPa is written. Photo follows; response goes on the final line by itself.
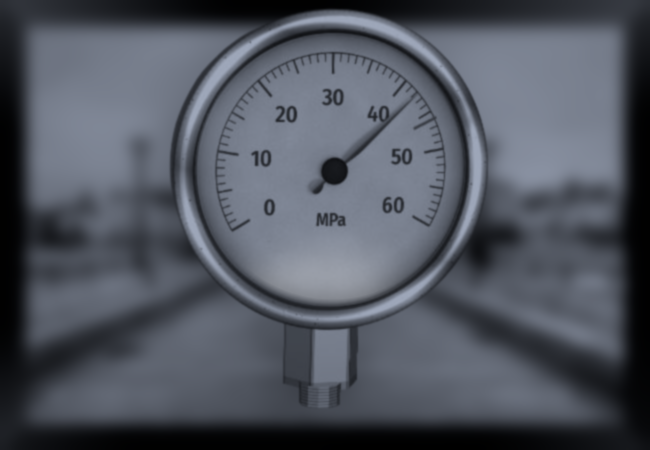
42; MPa
